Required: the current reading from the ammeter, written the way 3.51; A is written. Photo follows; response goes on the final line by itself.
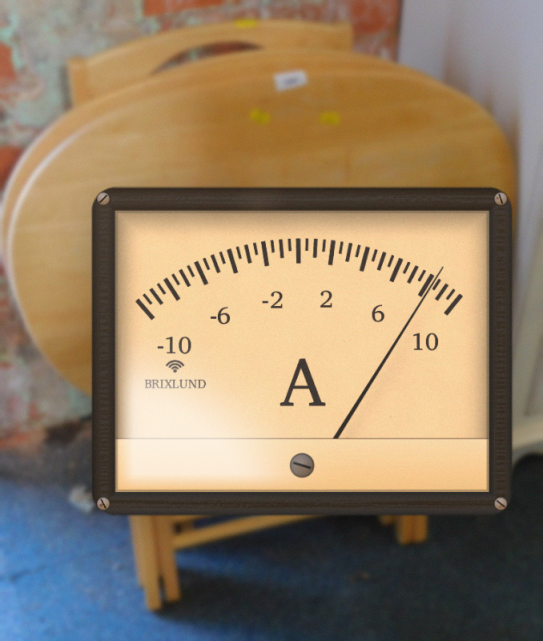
8.25; A
